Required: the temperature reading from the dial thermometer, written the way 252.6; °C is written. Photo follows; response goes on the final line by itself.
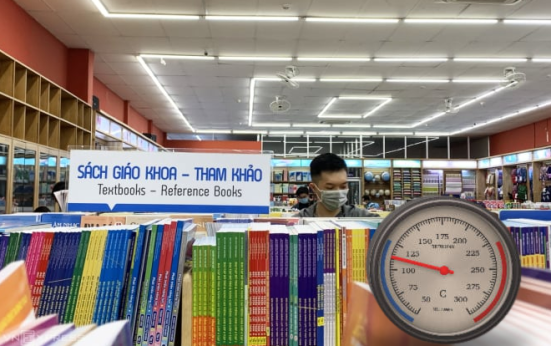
112.5; °C
